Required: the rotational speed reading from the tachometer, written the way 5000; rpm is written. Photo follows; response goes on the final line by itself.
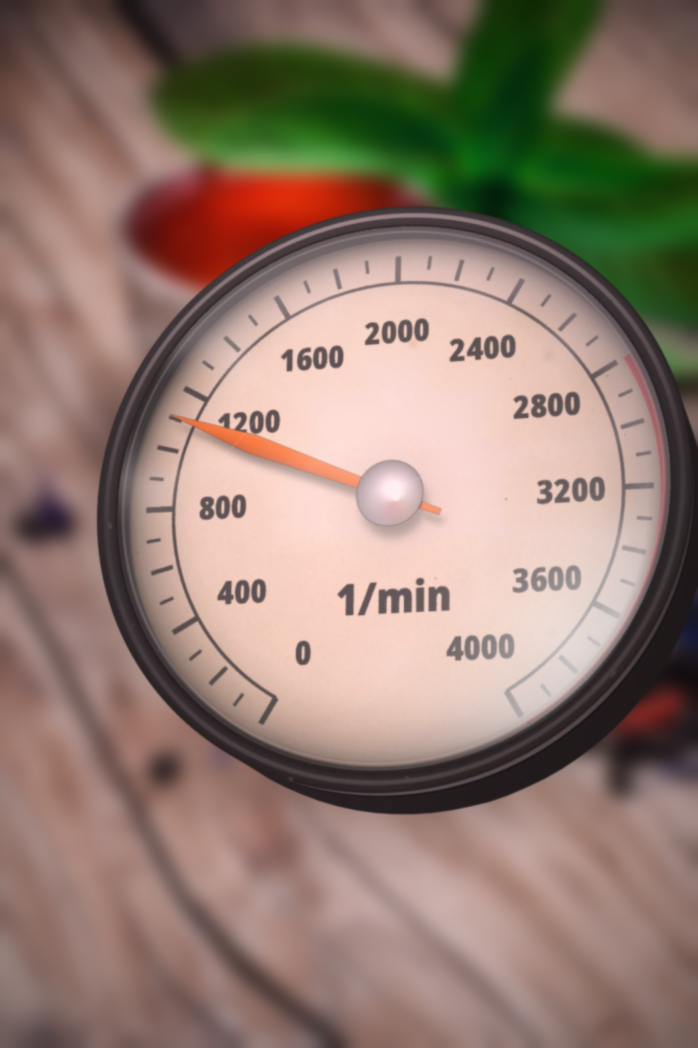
1100; rpm
